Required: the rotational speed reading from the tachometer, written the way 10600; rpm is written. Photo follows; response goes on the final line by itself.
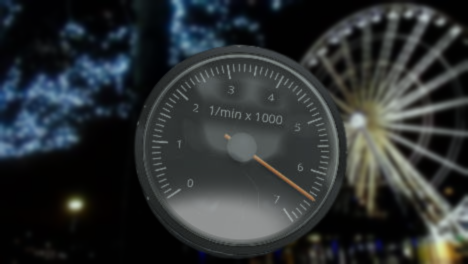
6500; rpm
